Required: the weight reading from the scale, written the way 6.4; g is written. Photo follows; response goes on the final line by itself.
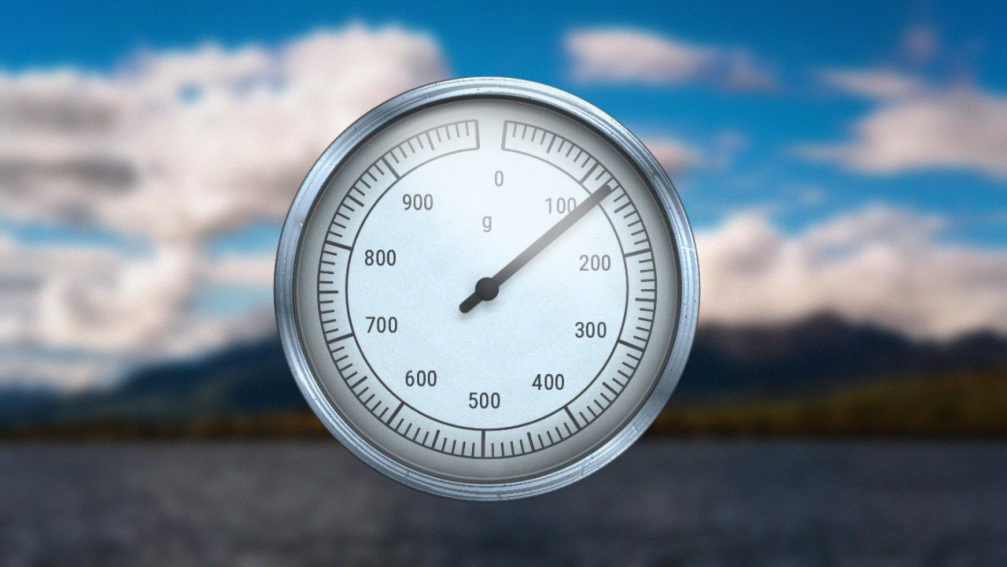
125; g
